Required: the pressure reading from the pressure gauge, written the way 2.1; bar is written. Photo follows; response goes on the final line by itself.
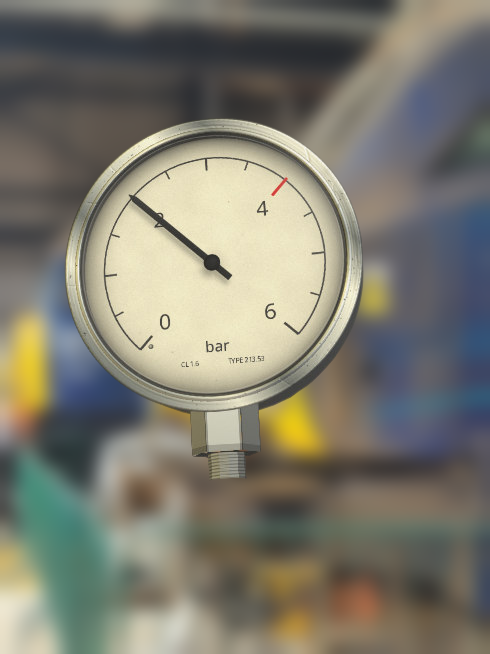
2; bar
